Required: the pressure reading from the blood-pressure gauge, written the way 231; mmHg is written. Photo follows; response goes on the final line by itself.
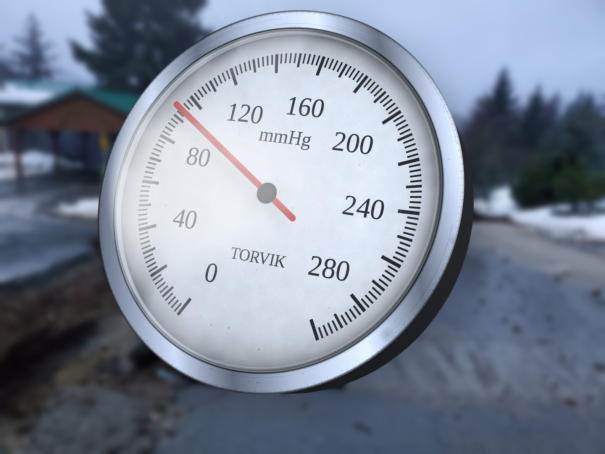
94; mmHg
